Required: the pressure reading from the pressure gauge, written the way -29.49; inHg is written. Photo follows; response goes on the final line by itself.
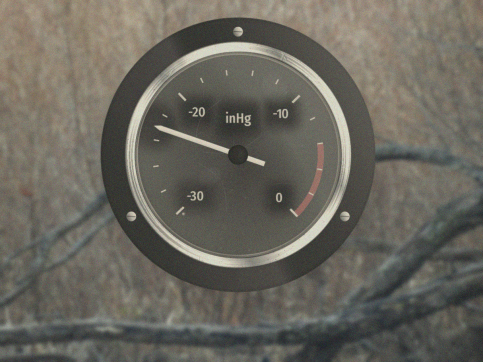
-23; inHg
